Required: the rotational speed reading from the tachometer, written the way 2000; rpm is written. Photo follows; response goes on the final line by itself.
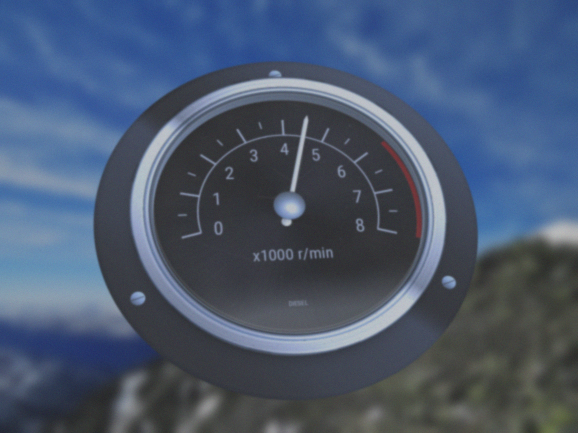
4500; rpm
